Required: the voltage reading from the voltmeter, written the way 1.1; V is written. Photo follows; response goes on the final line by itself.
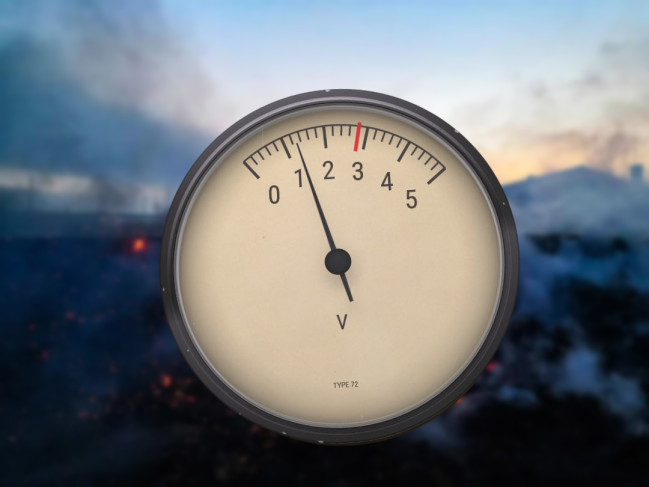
1.3; V
